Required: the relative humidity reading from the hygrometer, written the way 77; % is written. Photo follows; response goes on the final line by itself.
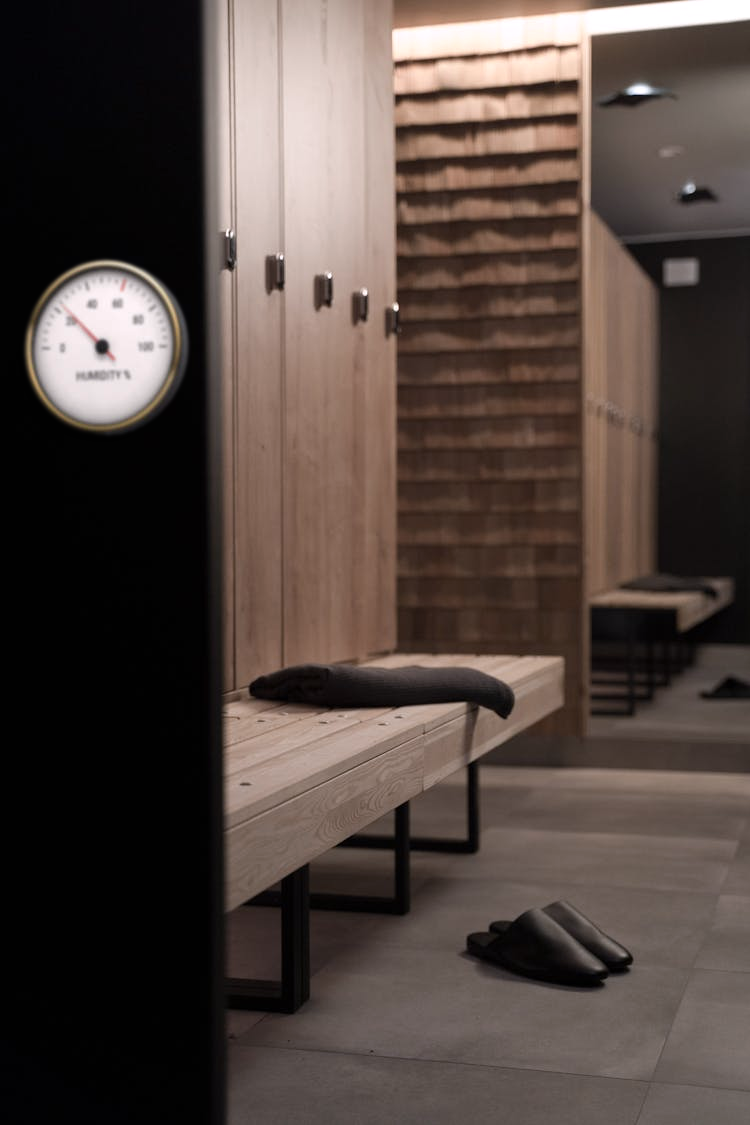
24; %
